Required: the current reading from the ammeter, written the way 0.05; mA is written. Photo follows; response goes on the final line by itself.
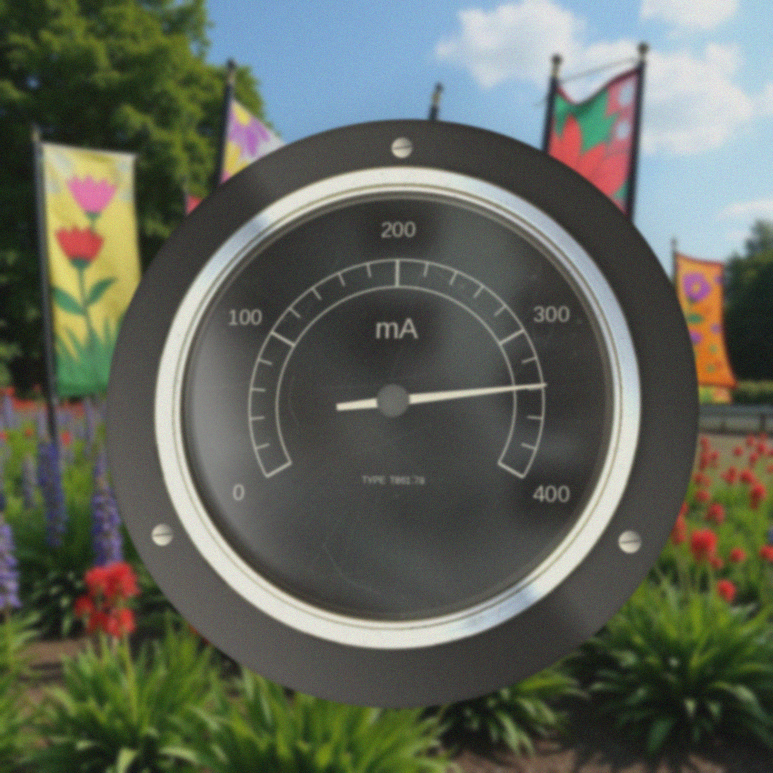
340; mA
